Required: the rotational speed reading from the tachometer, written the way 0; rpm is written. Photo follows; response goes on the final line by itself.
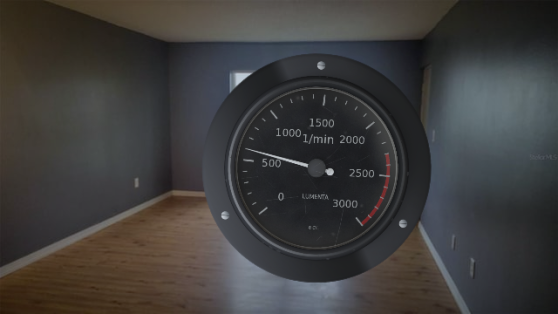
600; rpm
